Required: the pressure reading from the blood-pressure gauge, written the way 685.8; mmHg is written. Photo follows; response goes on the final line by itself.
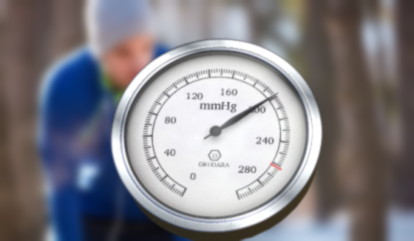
200; mmHg
